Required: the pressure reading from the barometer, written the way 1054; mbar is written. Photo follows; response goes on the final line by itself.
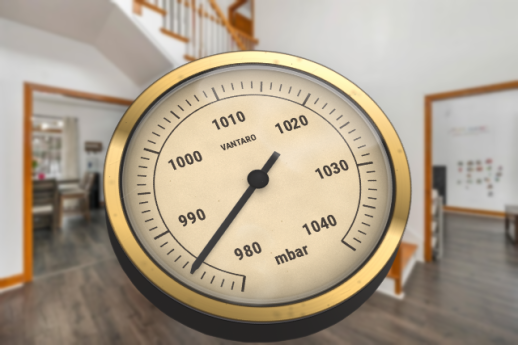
985; mbar
